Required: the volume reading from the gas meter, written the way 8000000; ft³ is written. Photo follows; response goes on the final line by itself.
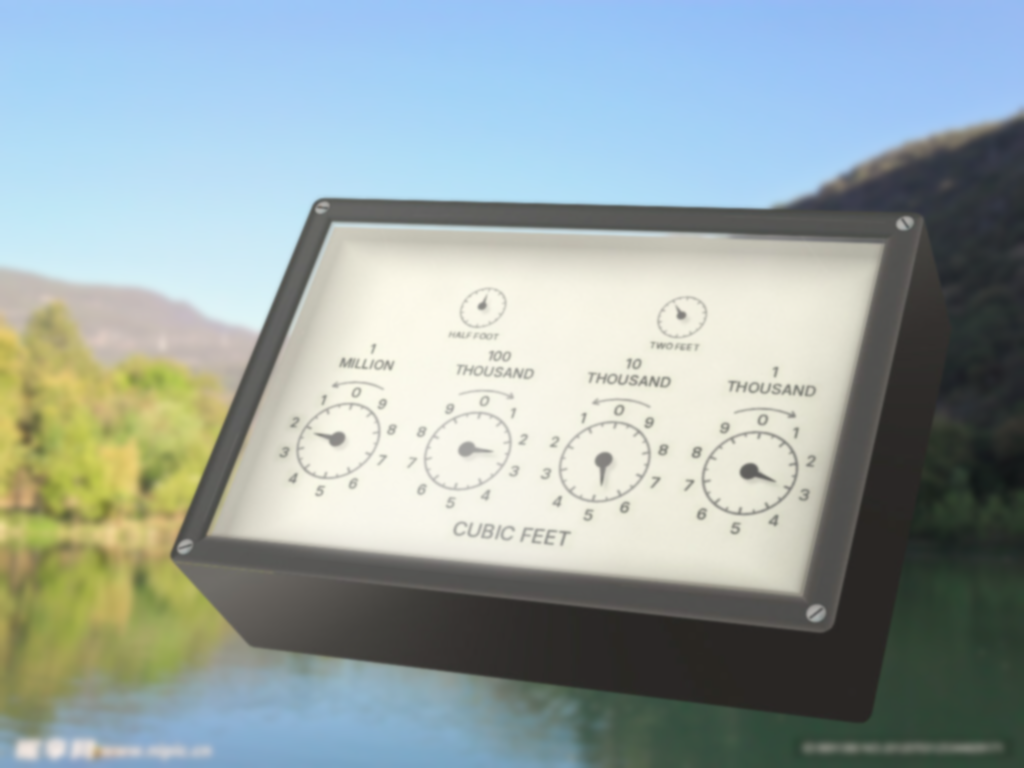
225300; ft³
